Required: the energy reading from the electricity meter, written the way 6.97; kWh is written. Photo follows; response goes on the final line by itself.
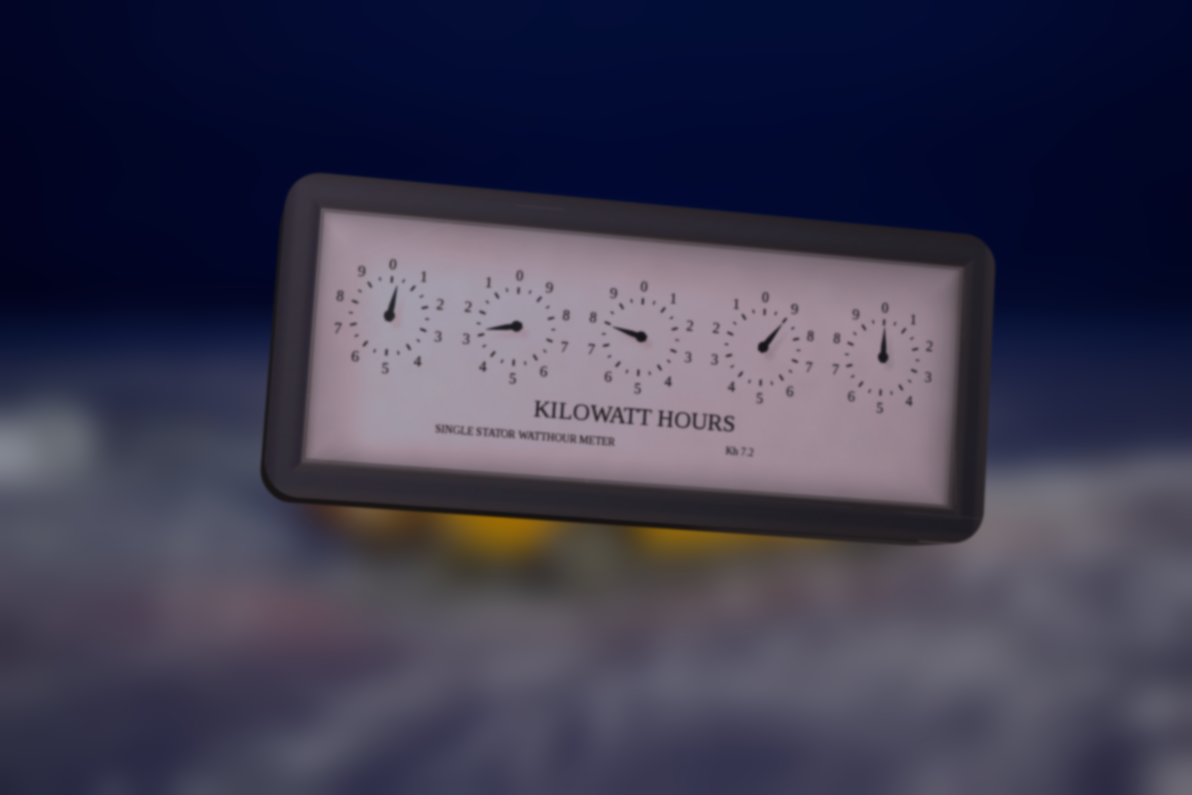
2790; kWh
